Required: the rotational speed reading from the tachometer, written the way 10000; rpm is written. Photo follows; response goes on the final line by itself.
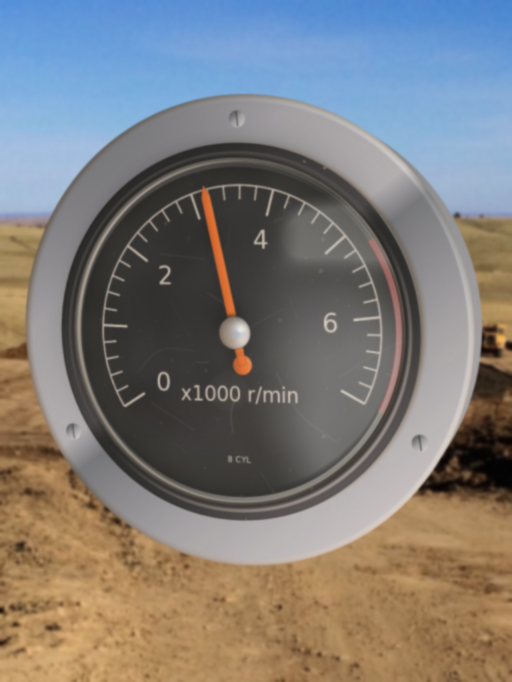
3200; rpm
